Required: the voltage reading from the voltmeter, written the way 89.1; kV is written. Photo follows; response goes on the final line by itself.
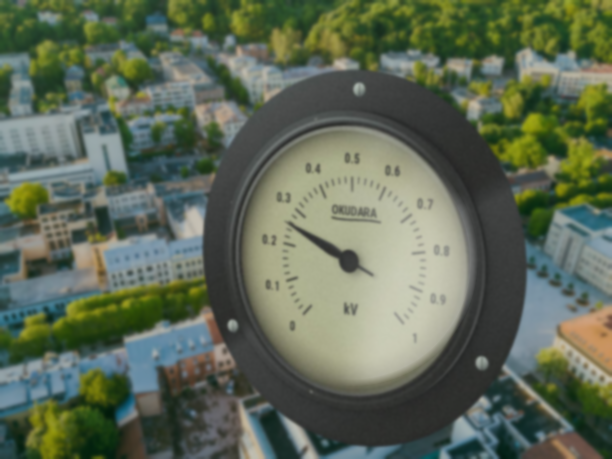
0.26; kV
